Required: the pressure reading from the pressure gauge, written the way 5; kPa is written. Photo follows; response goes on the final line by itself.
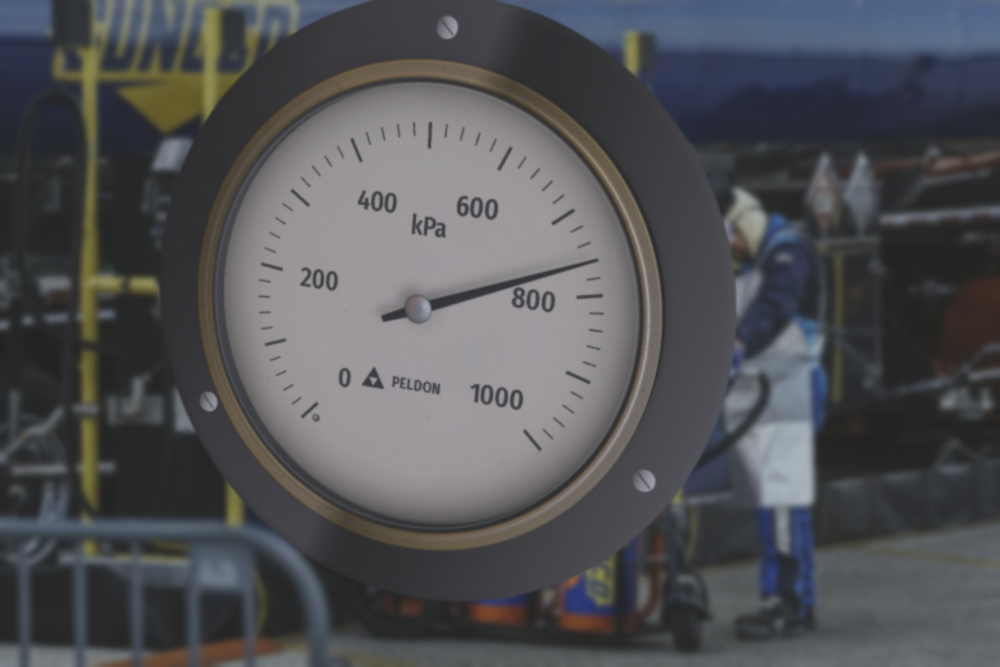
760; kPa
